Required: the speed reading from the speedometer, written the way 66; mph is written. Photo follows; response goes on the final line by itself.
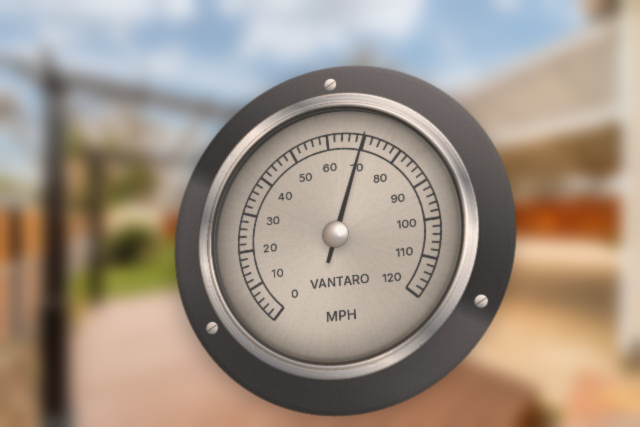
70; mph
